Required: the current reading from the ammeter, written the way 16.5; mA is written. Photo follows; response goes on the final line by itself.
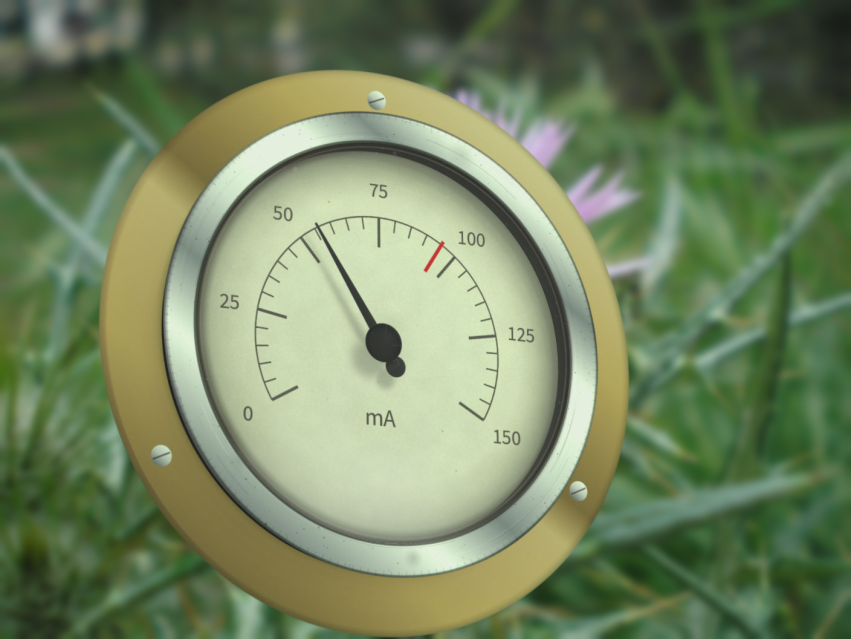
55; mA
